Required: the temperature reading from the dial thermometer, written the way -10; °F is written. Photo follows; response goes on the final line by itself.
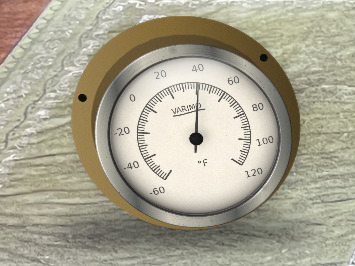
40; °F
